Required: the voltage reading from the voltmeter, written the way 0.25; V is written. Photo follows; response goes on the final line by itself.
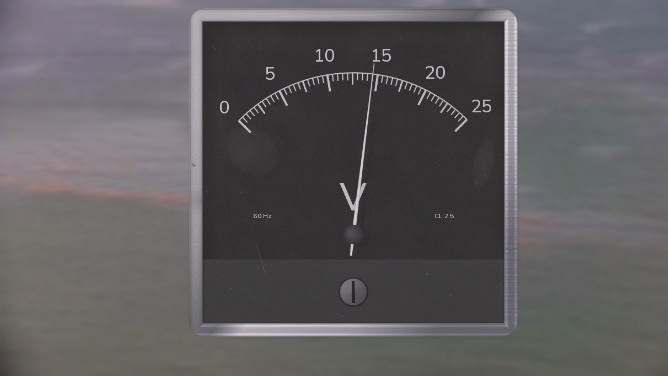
14.5; V
